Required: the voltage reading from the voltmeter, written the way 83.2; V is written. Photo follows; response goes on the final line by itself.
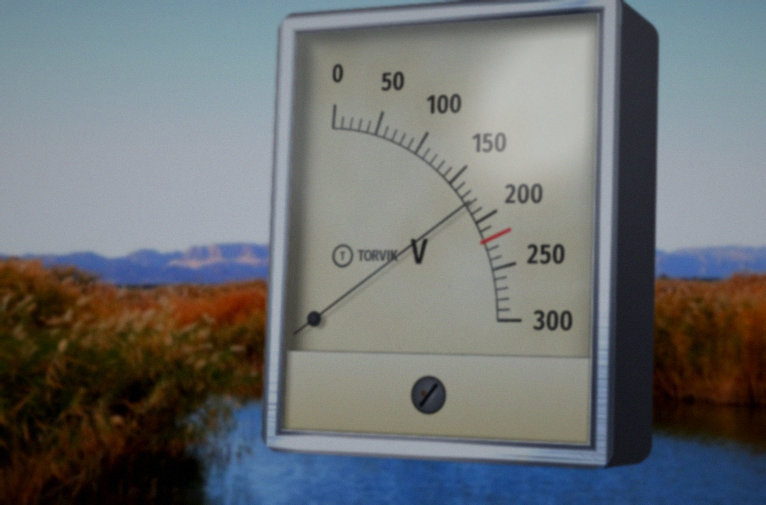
180; V
